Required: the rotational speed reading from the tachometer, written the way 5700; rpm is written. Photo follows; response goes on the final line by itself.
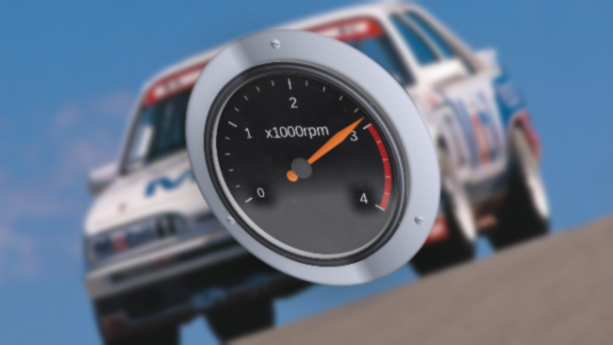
2900; rpm
